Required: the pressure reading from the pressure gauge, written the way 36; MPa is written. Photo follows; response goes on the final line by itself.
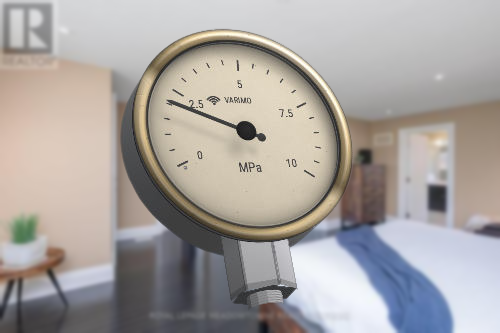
2; MPa
